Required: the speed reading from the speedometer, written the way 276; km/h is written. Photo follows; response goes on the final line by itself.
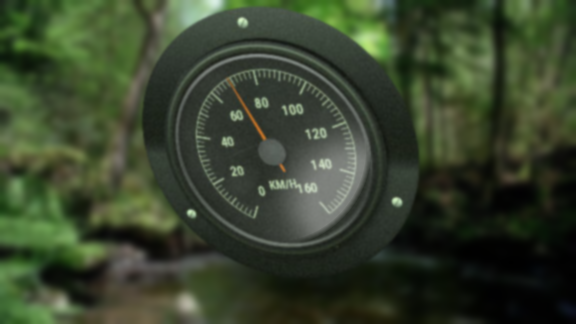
70; km/h
